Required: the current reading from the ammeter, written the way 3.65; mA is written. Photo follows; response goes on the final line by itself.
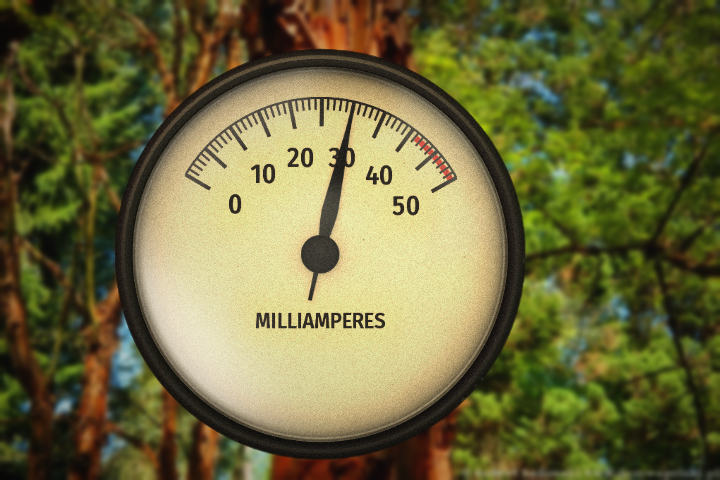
30; mA
